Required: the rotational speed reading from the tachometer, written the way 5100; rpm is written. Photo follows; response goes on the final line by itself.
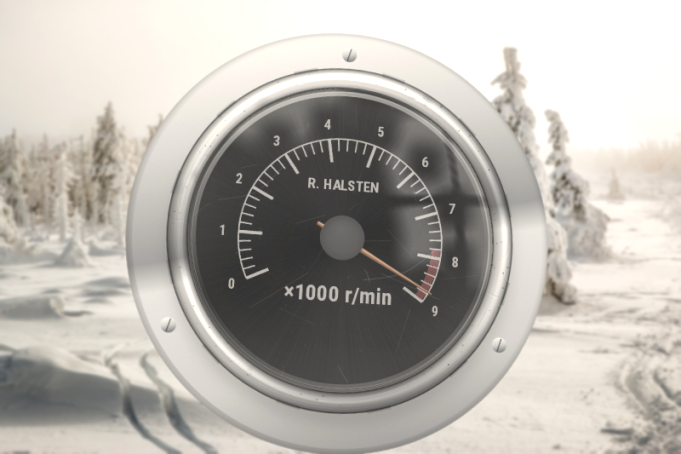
8800; rpm
